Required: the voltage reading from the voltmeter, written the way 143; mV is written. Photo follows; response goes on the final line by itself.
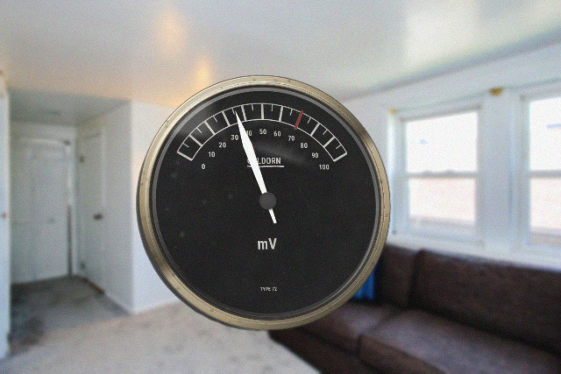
35; mV
